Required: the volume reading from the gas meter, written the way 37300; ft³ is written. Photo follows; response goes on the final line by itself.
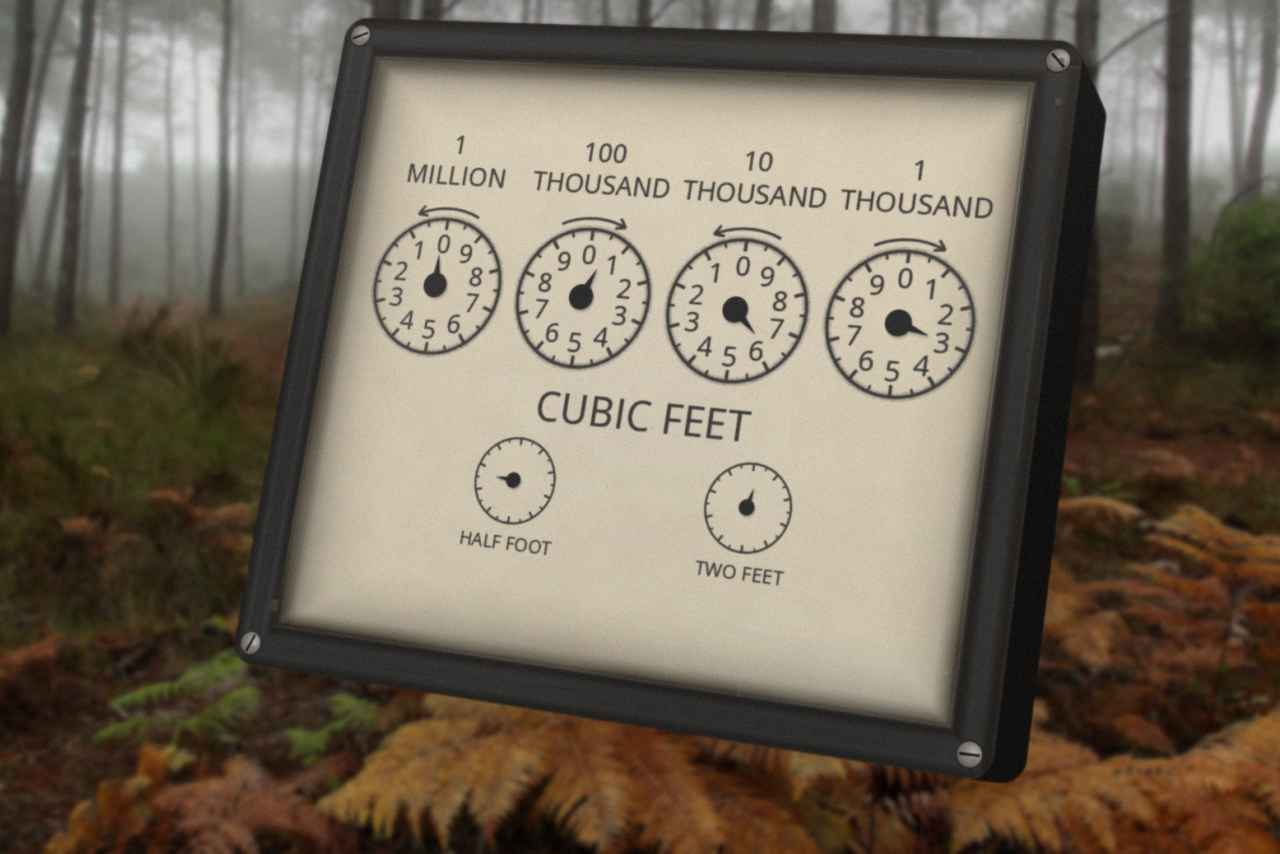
6300; ft³
